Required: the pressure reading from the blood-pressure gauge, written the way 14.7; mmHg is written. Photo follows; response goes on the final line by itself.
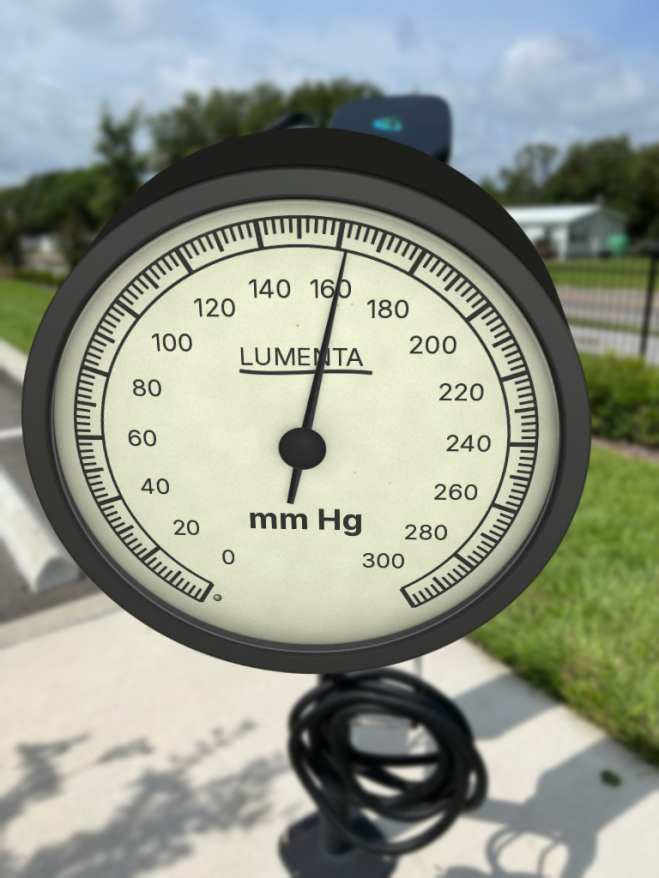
162; mmHg
